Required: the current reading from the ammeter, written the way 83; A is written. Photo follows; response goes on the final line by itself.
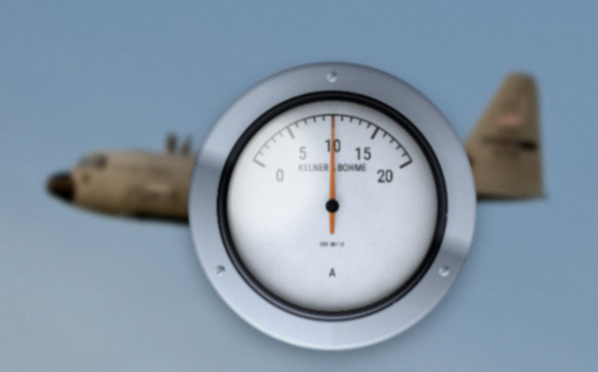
10; A
